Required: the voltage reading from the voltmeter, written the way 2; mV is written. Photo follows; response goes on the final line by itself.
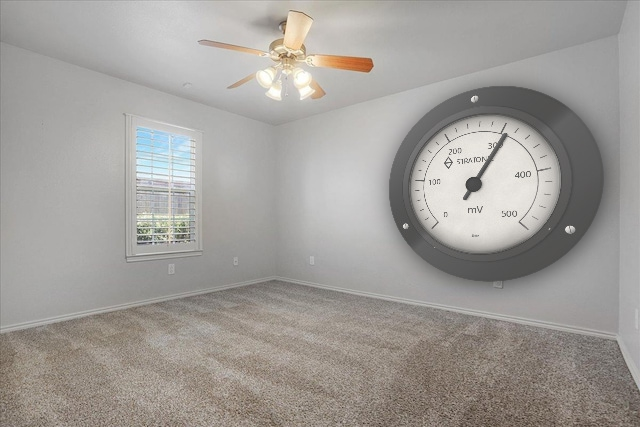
310; mV
